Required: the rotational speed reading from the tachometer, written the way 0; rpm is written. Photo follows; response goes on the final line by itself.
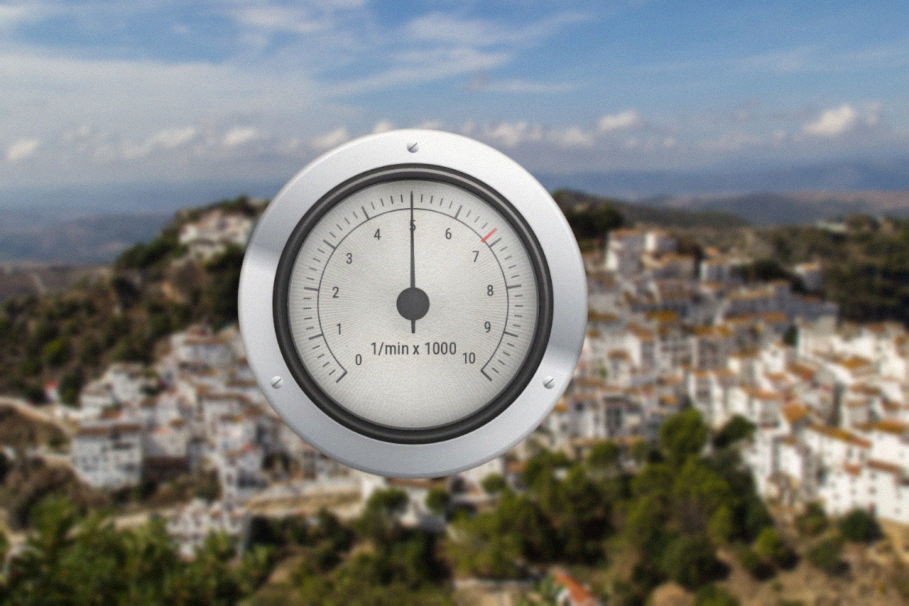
5000; rpm
